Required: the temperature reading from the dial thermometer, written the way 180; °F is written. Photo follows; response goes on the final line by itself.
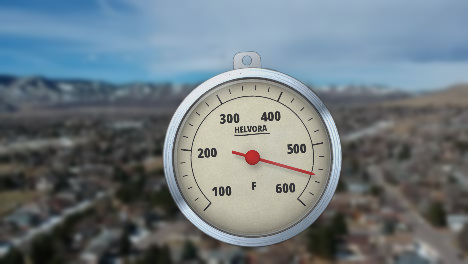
550; °F
